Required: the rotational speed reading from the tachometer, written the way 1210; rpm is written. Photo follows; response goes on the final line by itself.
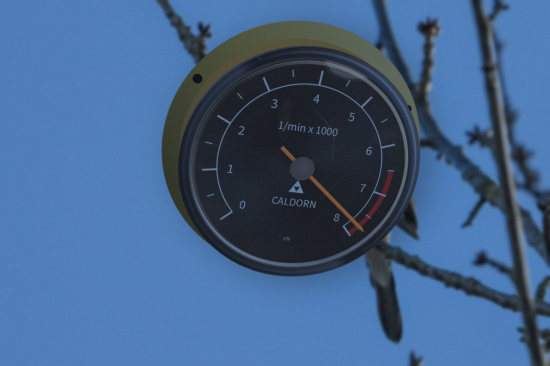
7750; rpm
